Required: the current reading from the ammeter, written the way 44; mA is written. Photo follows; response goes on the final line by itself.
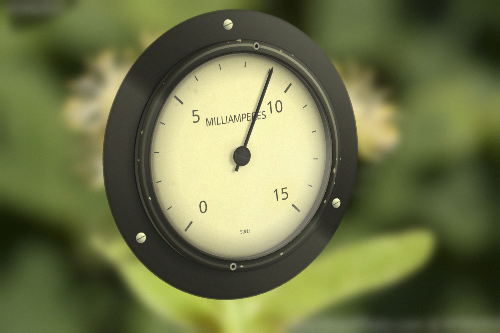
9; mA
